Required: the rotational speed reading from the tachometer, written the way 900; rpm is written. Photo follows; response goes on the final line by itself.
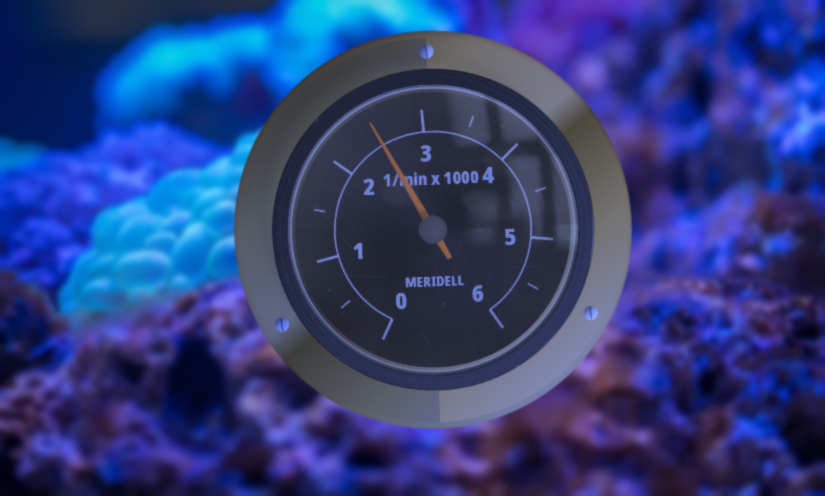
2500; rpm
